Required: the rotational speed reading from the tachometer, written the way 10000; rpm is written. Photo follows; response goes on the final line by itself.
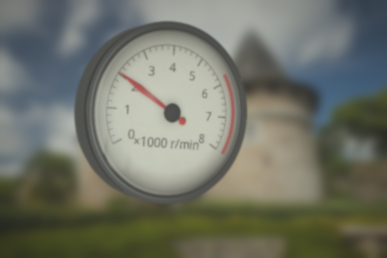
2000; rpm
